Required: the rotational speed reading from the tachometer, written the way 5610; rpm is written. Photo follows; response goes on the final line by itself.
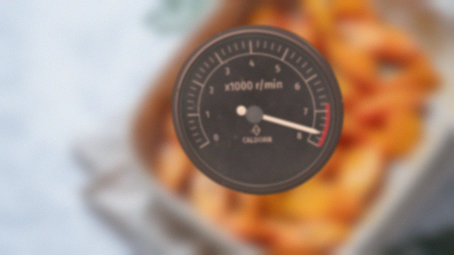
7600; rpm
